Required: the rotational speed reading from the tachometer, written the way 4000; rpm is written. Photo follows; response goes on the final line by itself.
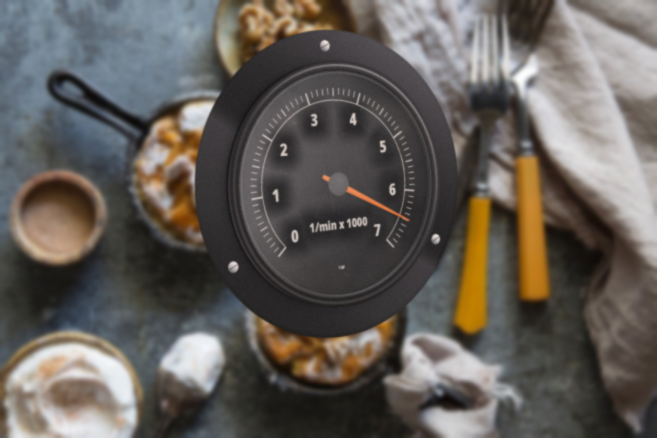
6500; rpm
